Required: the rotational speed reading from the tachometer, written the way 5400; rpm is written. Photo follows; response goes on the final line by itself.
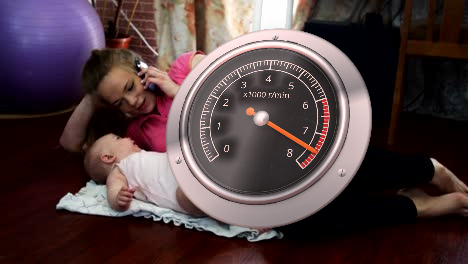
7500; rpm
